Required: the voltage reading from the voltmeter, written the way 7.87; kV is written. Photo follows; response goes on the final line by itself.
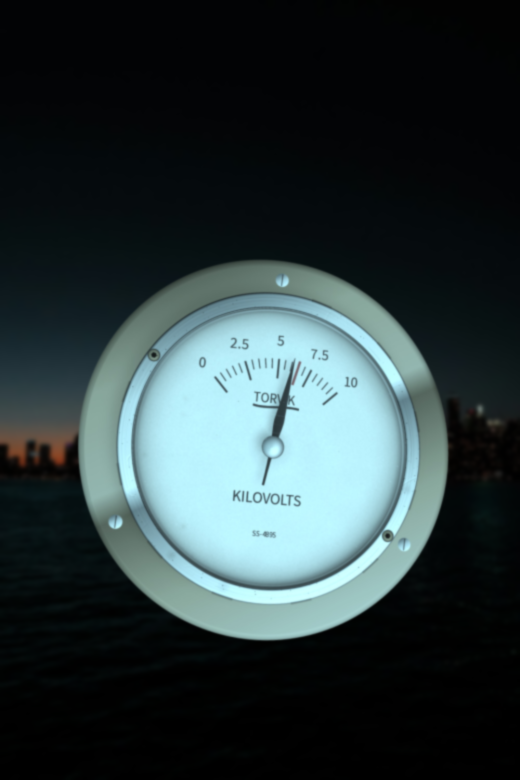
6; kV
